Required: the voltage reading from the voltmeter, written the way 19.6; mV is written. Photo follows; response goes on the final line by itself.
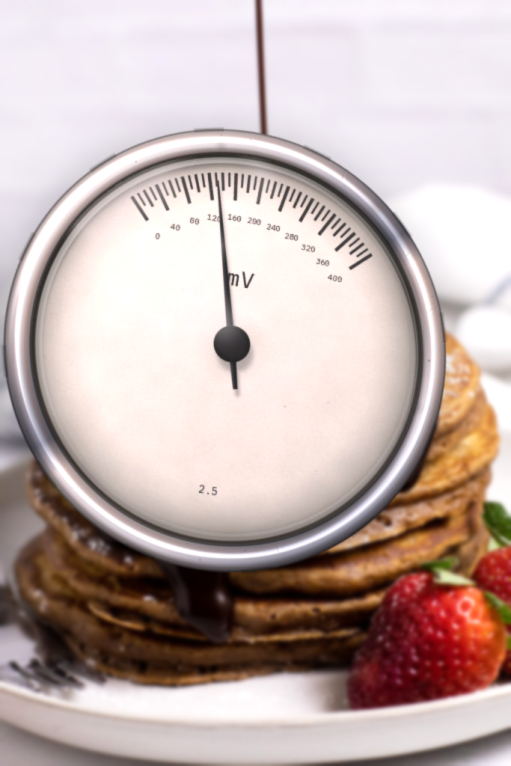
130; mV
